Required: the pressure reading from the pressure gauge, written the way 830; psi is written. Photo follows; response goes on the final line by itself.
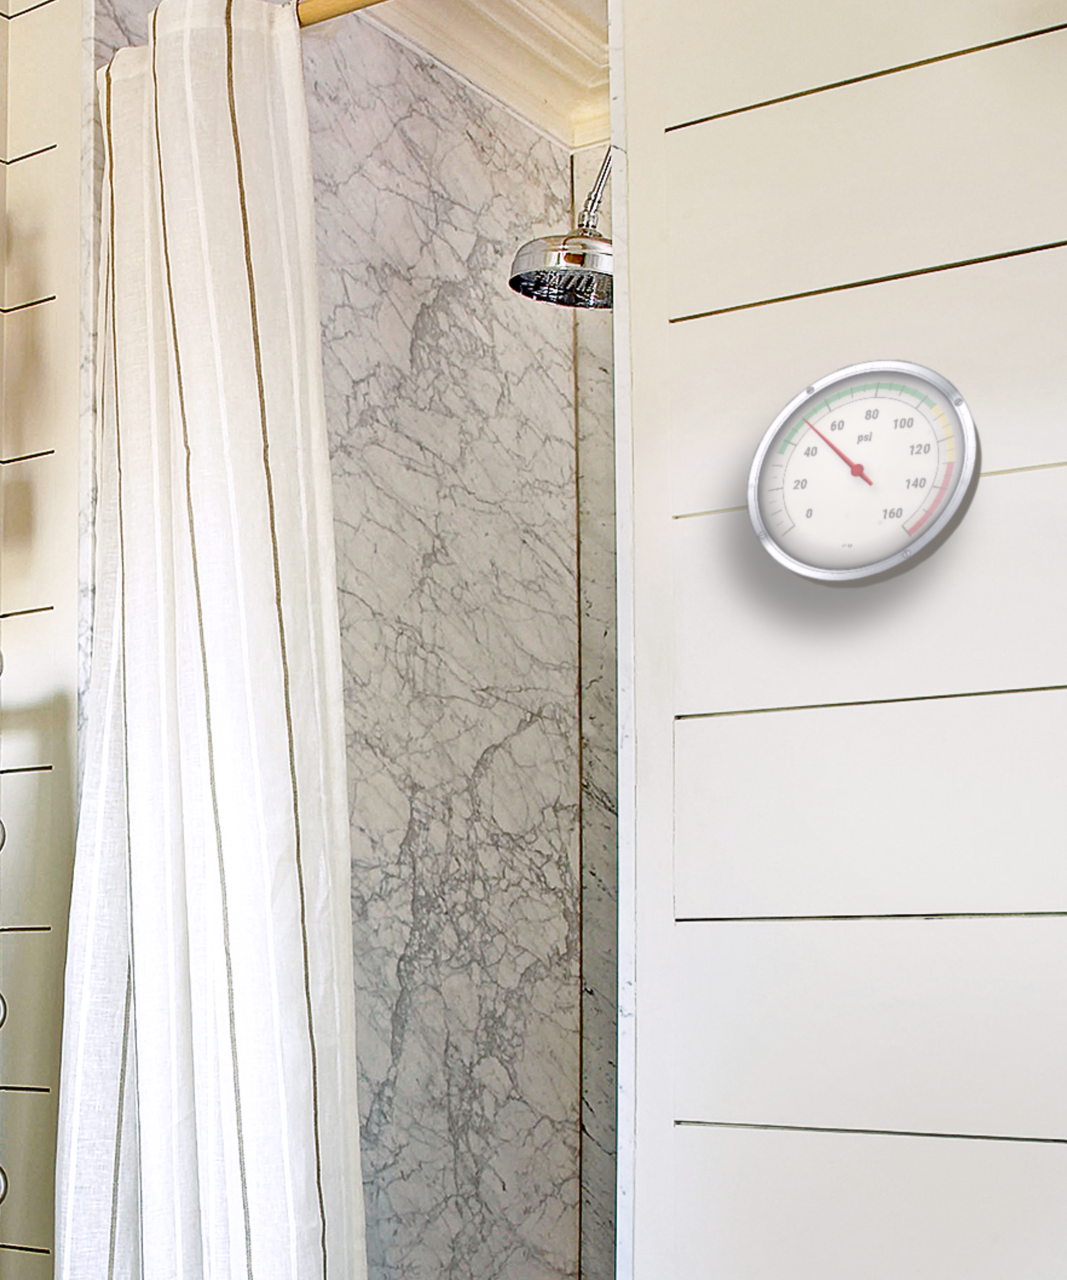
50; psi
